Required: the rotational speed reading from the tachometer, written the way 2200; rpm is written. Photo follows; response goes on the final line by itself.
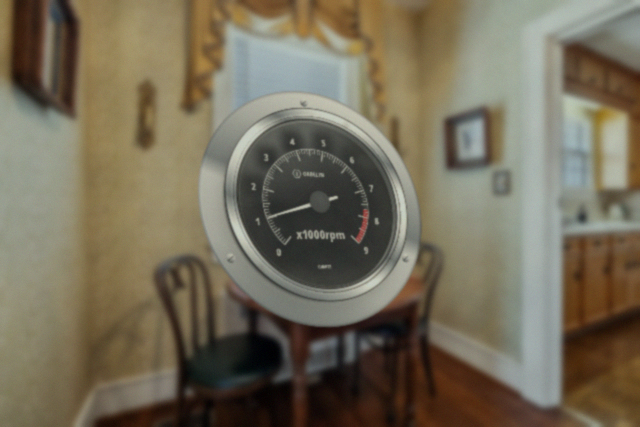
1000; rpm
